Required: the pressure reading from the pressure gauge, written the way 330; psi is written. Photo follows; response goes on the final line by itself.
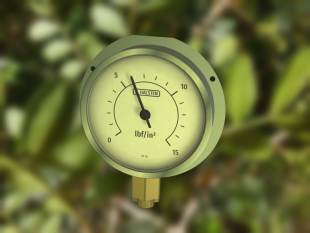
6; psi
